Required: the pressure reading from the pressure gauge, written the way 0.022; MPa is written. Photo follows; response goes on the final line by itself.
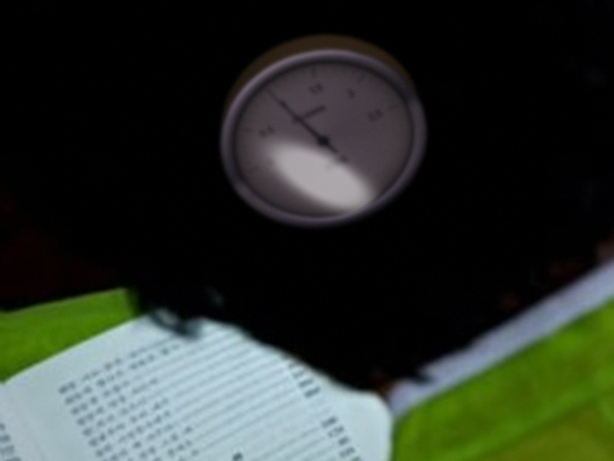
1; MPa
